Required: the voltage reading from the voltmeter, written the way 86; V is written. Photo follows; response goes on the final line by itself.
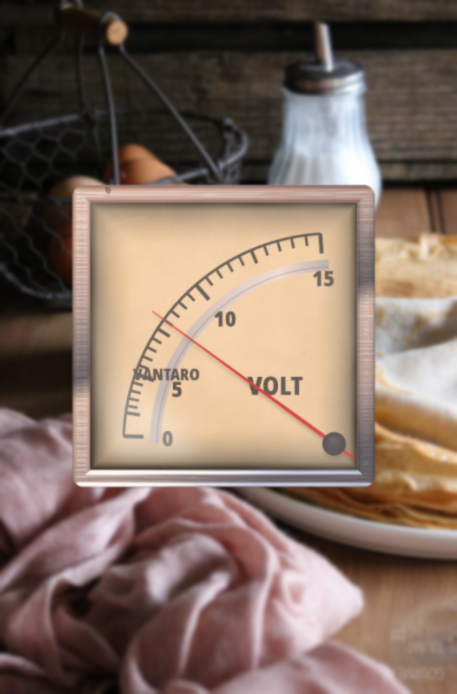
8; V
